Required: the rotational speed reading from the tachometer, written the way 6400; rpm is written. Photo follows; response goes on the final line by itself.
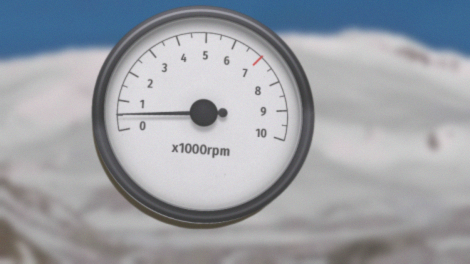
500; rpm
